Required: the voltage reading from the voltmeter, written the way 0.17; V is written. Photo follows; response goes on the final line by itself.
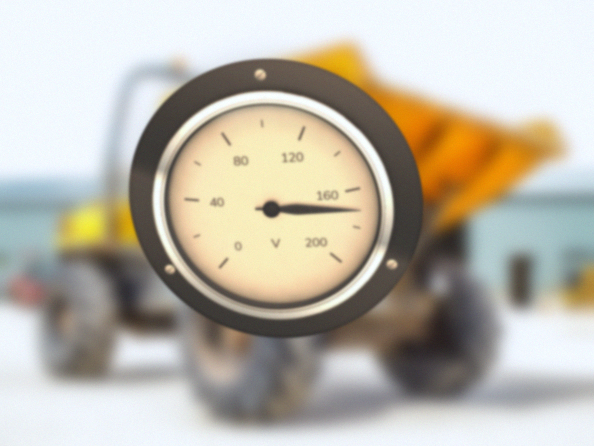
170; V
